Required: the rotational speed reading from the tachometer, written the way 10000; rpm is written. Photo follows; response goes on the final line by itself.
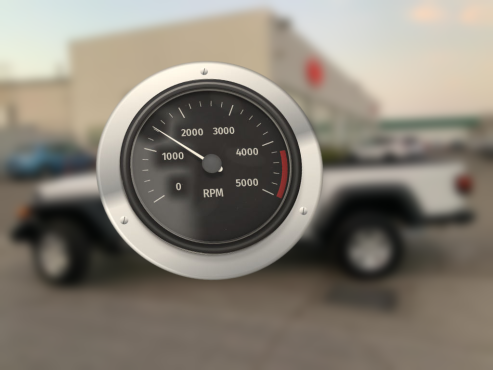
1400; rpm
